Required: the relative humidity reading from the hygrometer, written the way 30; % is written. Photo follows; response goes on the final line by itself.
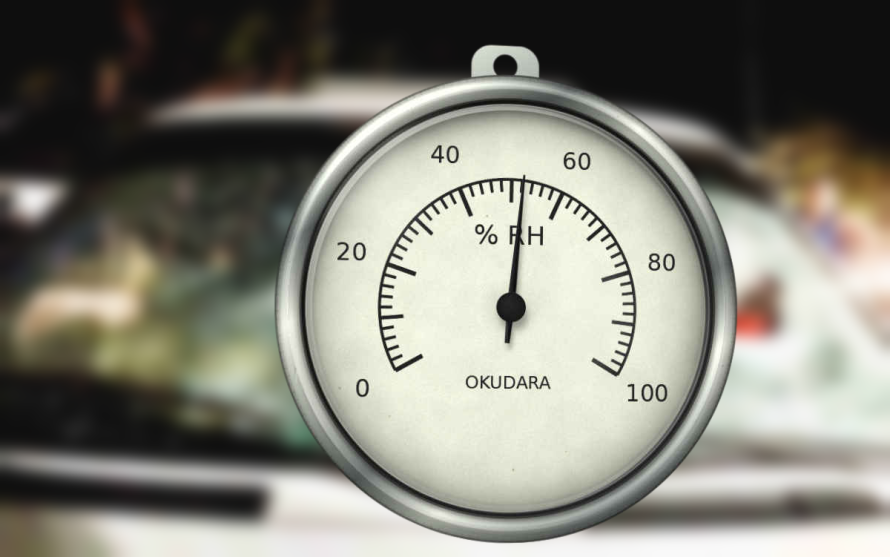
52; %
